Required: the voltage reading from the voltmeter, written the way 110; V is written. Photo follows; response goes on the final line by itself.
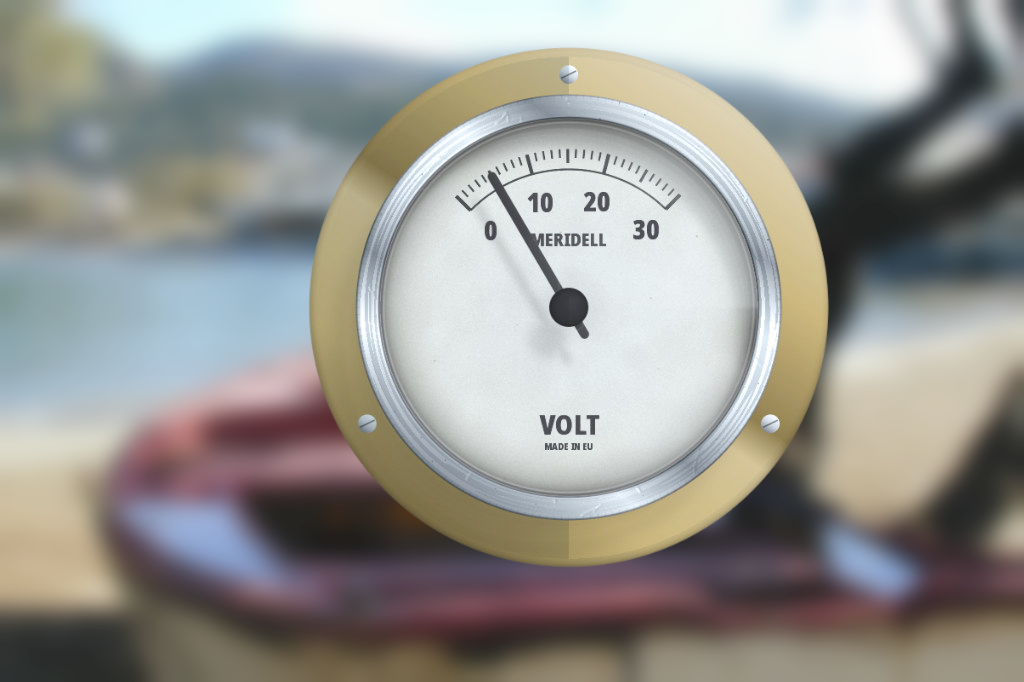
5; V
